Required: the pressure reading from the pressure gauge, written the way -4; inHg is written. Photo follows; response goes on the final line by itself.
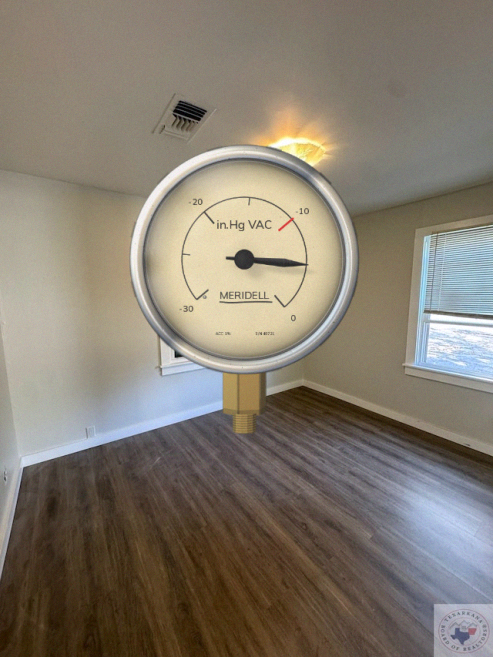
-5; inHg
